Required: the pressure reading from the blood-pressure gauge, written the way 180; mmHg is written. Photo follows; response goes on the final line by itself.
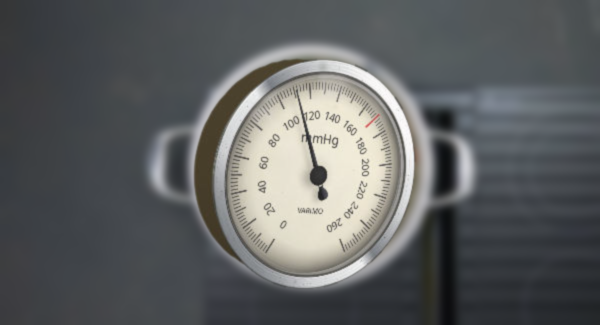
110; mmHg
